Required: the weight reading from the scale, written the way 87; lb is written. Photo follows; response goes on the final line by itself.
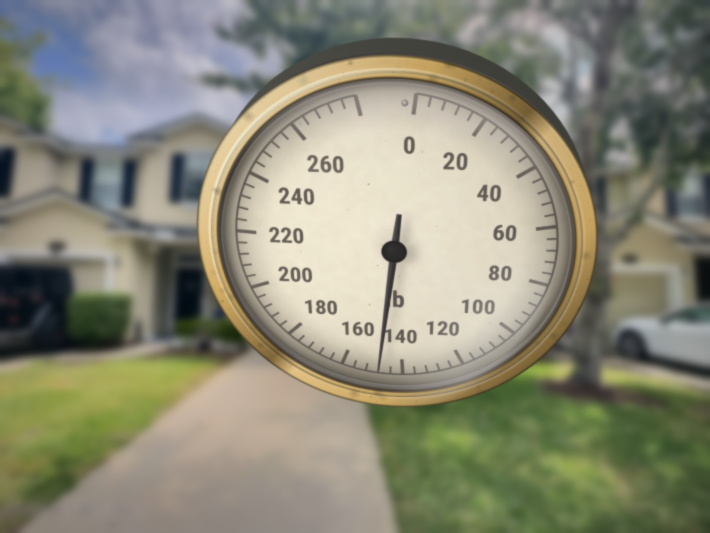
148; lb
